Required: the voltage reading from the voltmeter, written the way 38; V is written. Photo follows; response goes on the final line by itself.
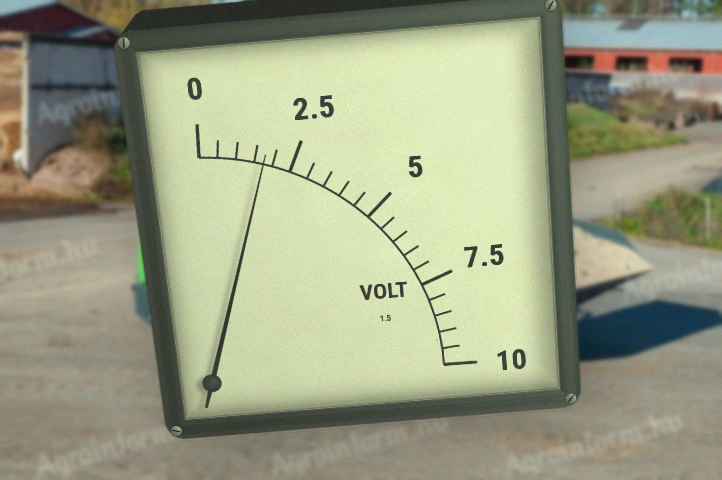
1.75; V
